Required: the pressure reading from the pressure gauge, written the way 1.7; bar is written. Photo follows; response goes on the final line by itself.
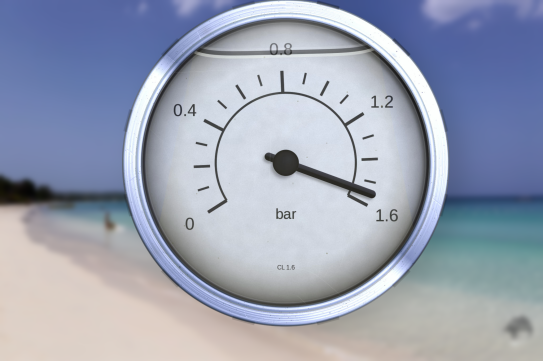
1.55; bar
